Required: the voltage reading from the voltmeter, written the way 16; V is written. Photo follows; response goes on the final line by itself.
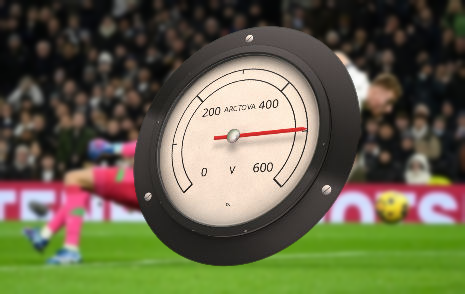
500; V
